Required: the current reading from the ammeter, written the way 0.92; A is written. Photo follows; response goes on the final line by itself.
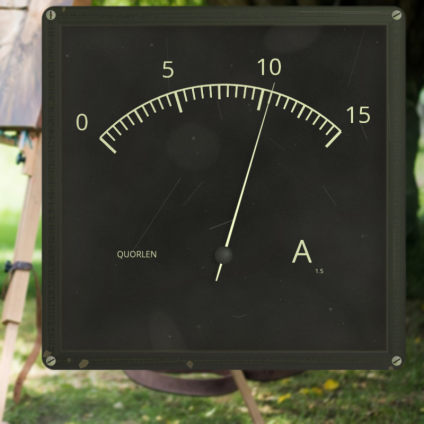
10.5; A
